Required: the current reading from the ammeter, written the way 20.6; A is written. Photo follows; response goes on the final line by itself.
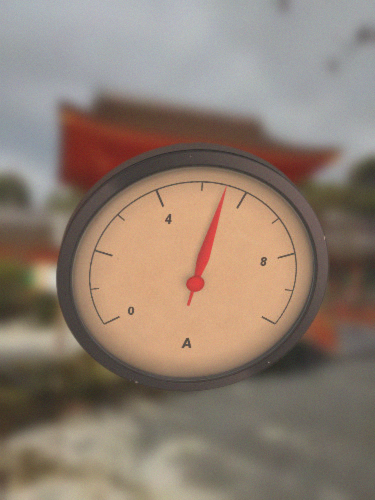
5.5; A
